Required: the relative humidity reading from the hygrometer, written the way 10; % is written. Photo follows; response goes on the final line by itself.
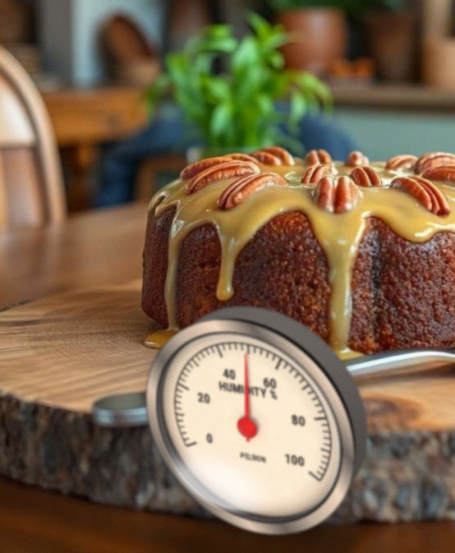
50; %
